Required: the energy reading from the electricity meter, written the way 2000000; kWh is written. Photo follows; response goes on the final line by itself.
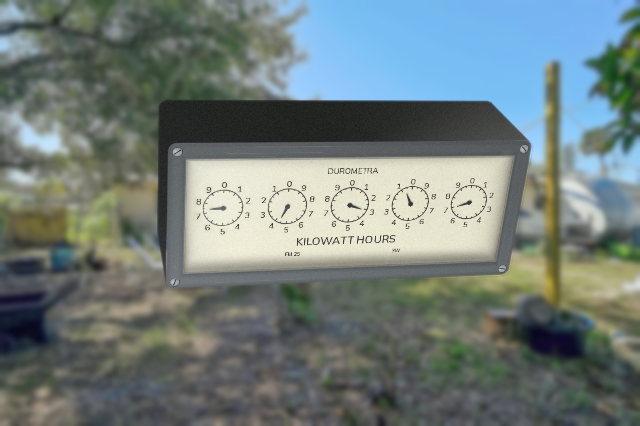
74307; kWh
